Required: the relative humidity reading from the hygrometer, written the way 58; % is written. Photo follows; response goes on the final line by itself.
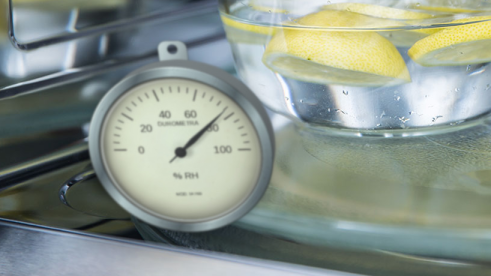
76; %
